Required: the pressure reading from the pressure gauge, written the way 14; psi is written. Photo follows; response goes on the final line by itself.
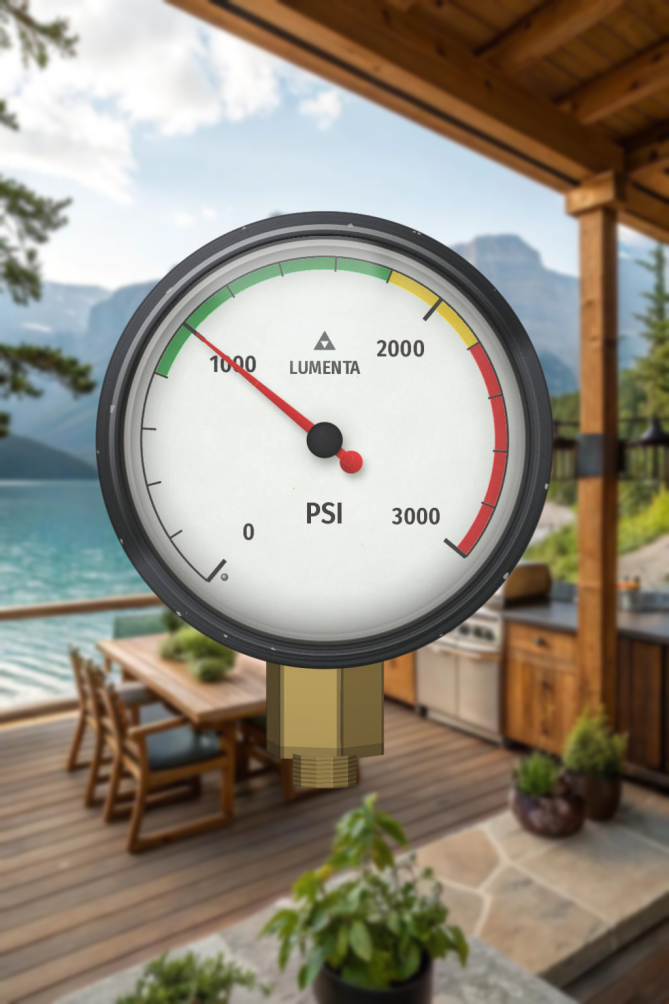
1000; psi
